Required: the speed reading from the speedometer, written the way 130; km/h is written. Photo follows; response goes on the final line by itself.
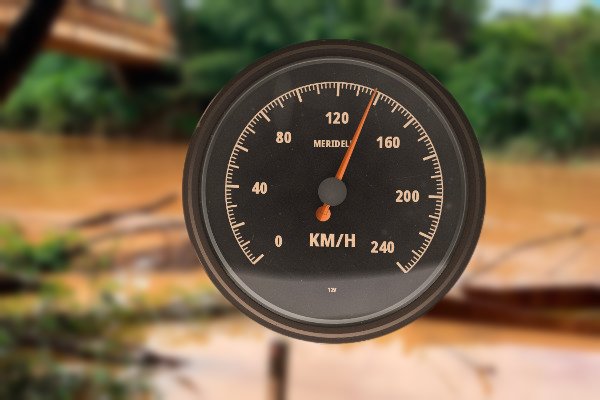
138; km/h
